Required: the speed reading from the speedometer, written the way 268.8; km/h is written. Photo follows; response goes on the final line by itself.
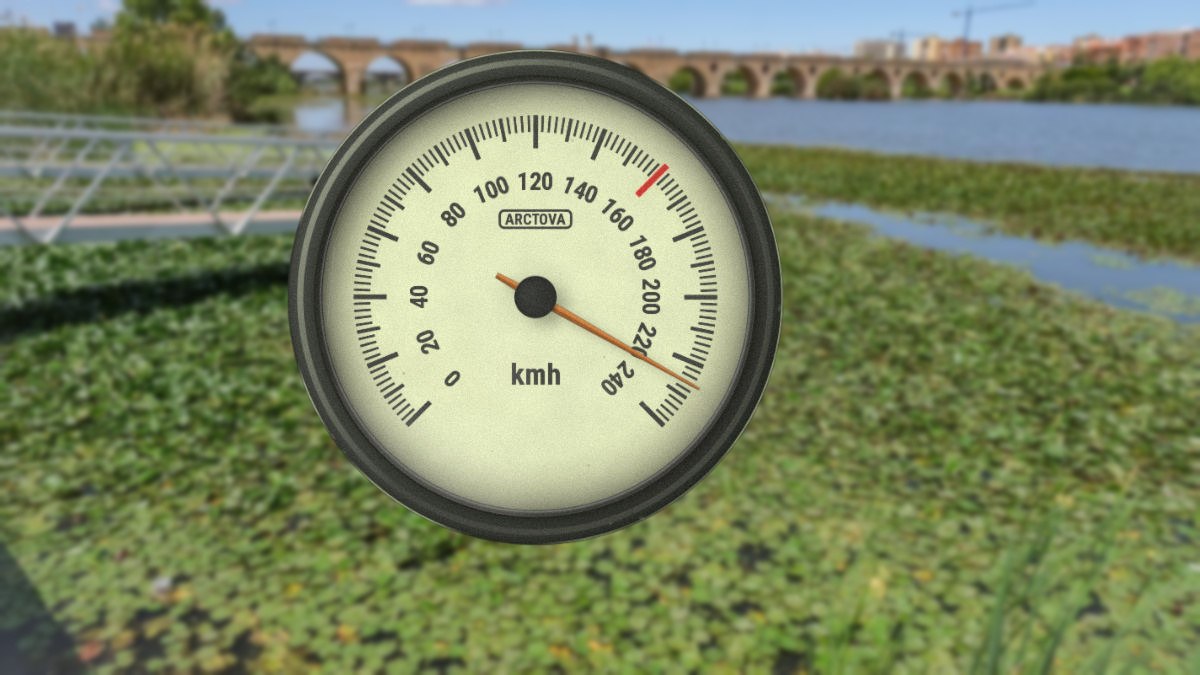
226; km/h
